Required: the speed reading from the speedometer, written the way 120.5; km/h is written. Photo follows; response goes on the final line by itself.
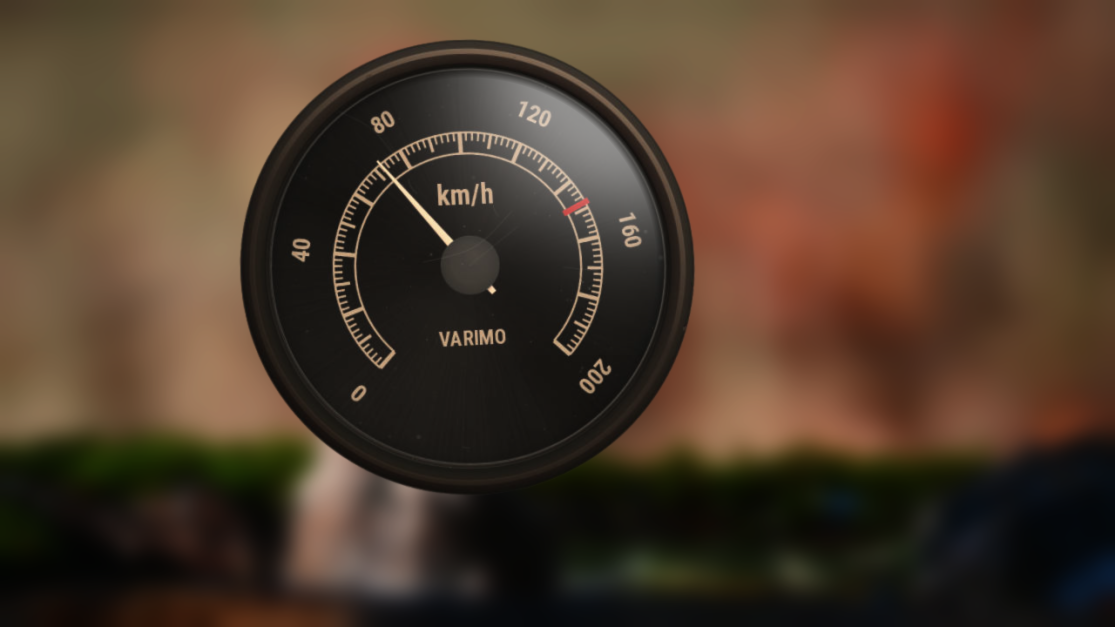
72; km/h
